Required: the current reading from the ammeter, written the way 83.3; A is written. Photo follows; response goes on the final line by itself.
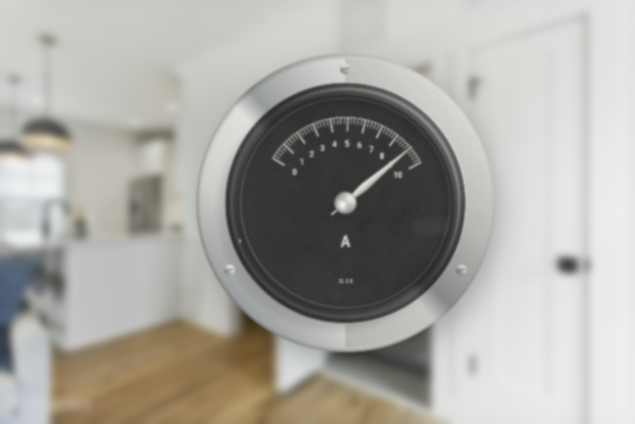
9; A
